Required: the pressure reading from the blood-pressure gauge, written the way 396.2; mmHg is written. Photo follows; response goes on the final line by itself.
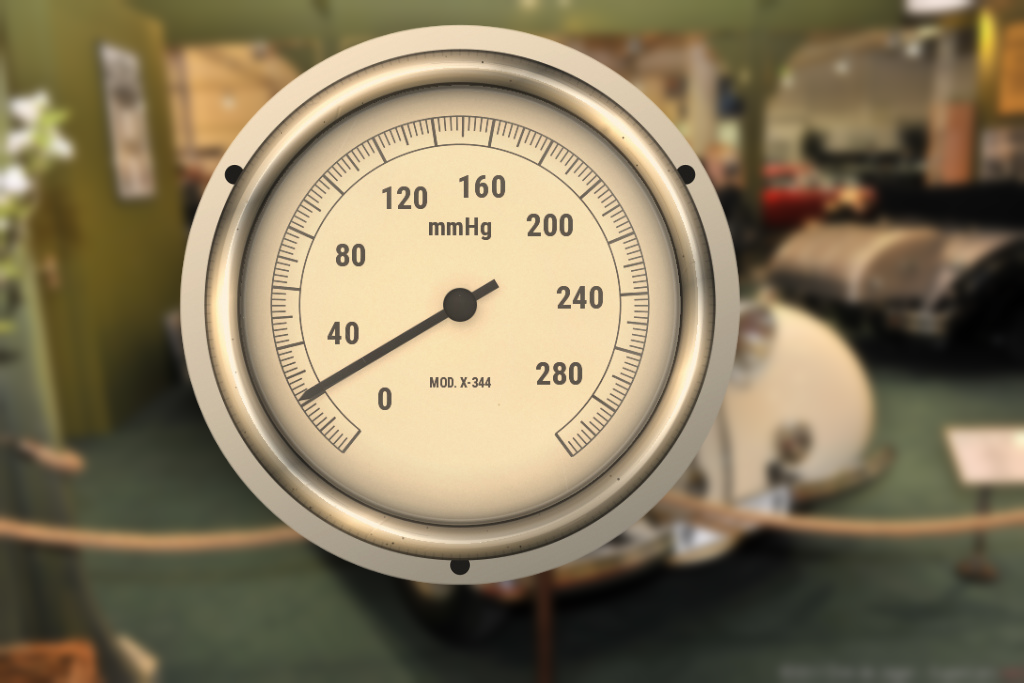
22; mmHg
